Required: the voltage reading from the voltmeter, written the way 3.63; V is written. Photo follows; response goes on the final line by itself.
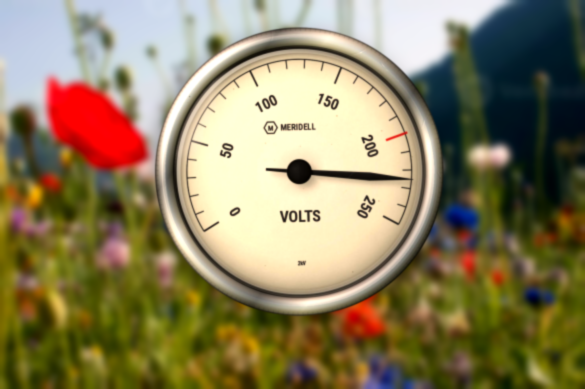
225; V
